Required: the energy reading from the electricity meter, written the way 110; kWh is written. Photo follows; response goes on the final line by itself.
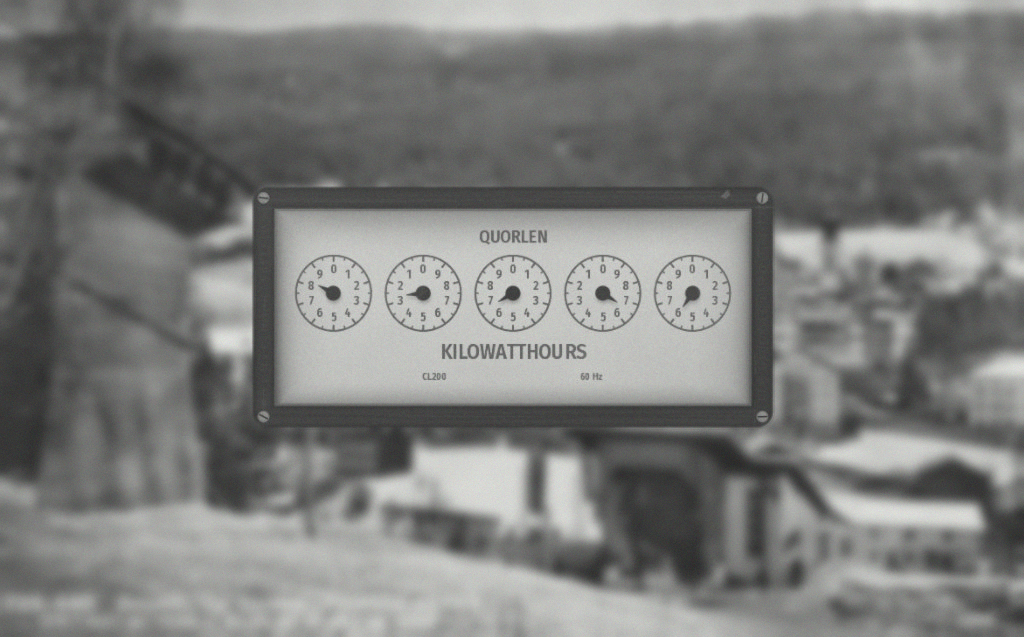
82666; kWh
